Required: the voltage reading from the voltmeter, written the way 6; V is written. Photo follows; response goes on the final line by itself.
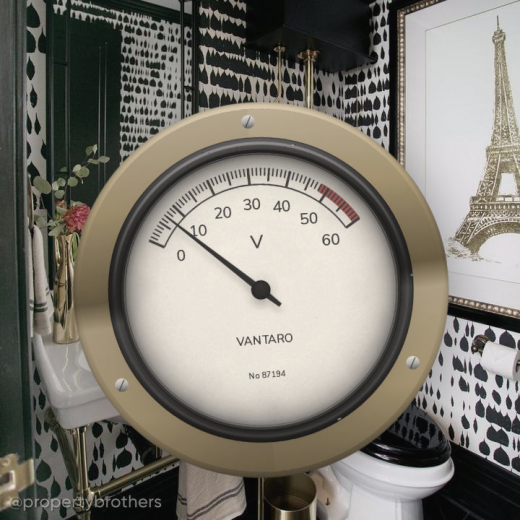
7; V
